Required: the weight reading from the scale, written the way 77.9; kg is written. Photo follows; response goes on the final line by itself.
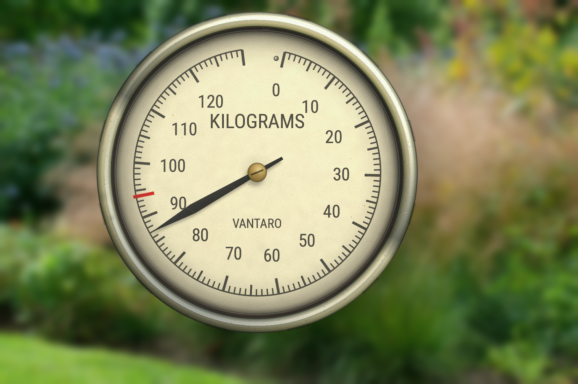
87; kg
